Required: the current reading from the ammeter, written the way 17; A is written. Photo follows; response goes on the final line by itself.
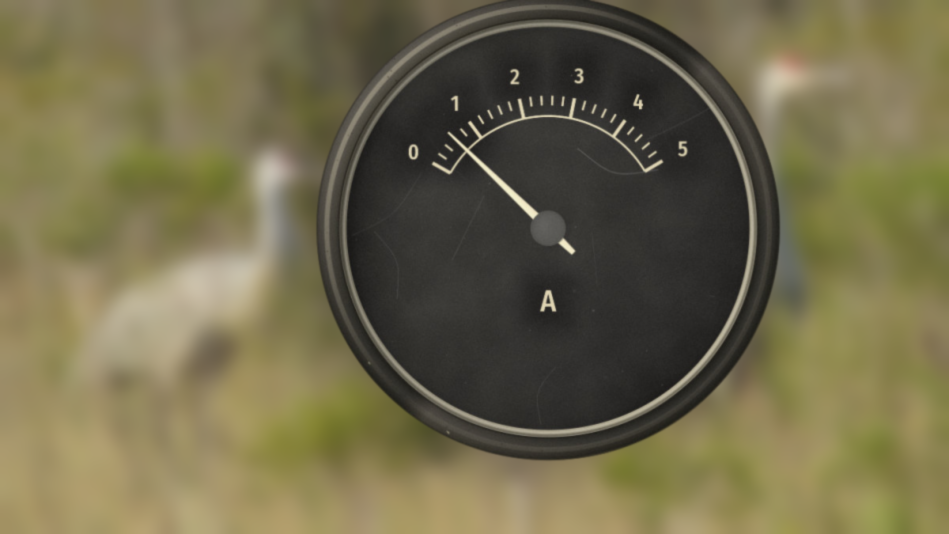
0.6; A
